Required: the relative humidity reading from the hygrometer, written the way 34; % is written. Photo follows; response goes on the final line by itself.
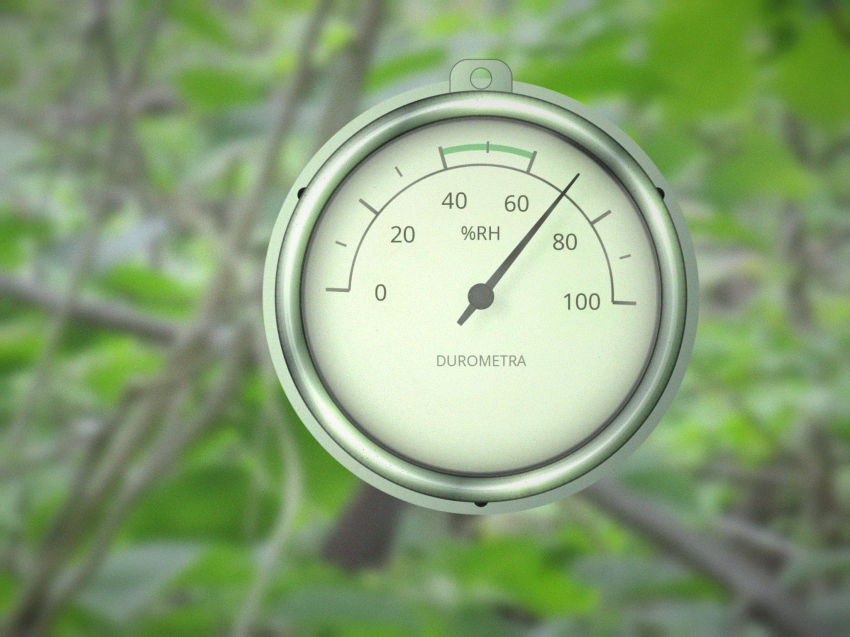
70; %
